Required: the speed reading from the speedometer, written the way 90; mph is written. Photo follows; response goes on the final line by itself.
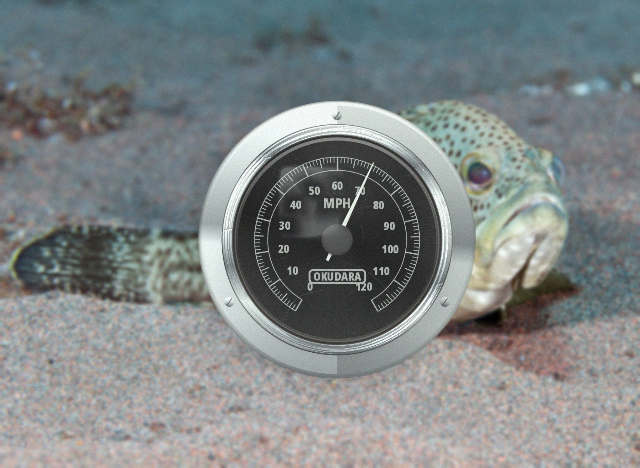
70; mph
